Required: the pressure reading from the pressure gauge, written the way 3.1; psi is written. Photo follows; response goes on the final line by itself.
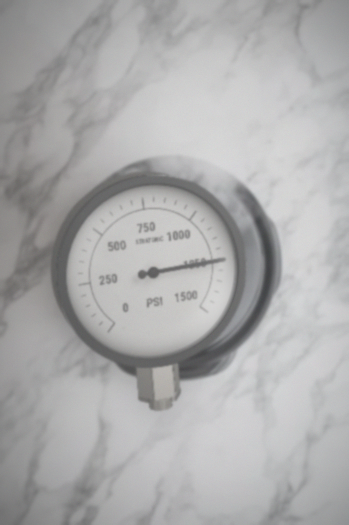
1250; psi
